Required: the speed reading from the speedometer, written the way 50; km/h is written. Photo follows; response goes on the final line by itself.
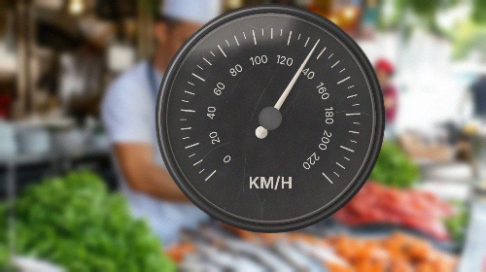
135; km/h
